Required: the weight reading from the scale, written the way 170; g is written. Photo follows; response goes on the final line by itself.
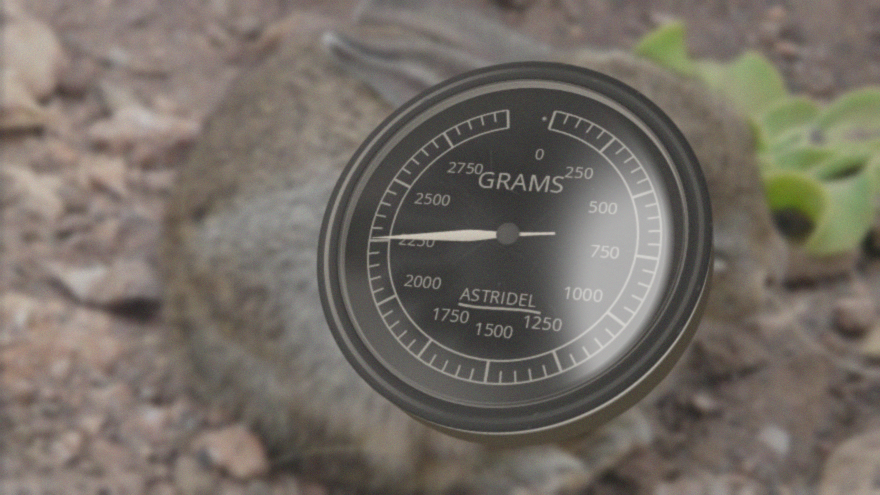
2250; g
